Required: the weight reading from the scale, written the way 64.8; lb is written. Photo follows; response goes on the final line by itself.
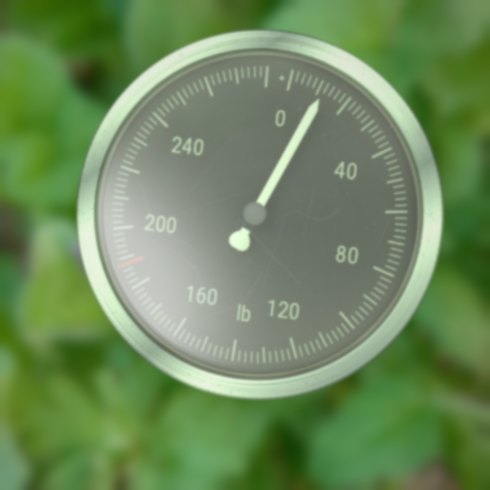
12; lb
